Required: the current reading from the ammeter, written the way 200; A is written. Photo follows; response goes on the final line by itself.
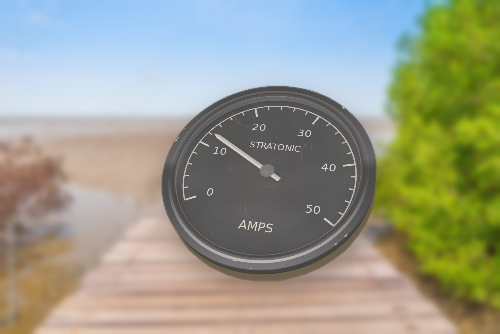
12; A
